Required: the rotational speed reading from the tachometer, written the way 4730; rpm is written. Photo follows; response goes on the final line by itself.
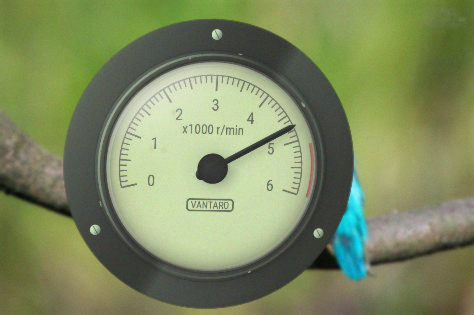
4700; rpm
